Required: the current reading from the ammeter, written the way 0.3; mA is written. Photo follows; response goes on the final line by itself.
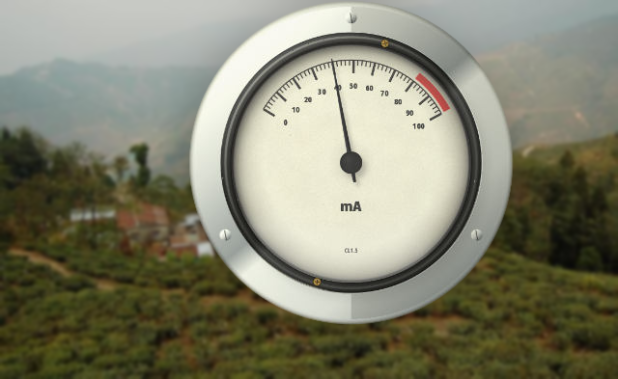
40; mA
